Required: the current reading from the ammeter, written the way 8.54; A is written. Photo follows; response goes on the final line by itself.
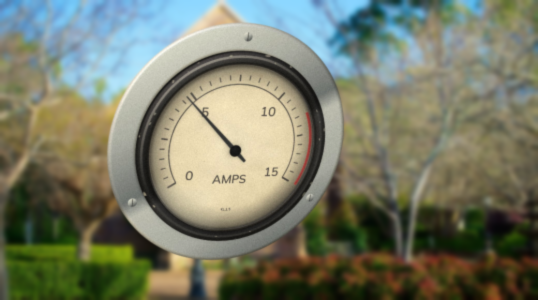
4.75; A
